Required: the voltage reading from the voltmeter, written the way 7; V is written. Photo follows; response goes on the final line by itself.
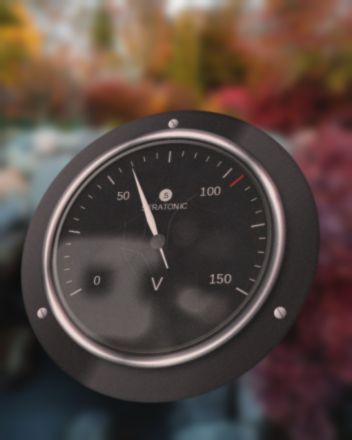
60; V
